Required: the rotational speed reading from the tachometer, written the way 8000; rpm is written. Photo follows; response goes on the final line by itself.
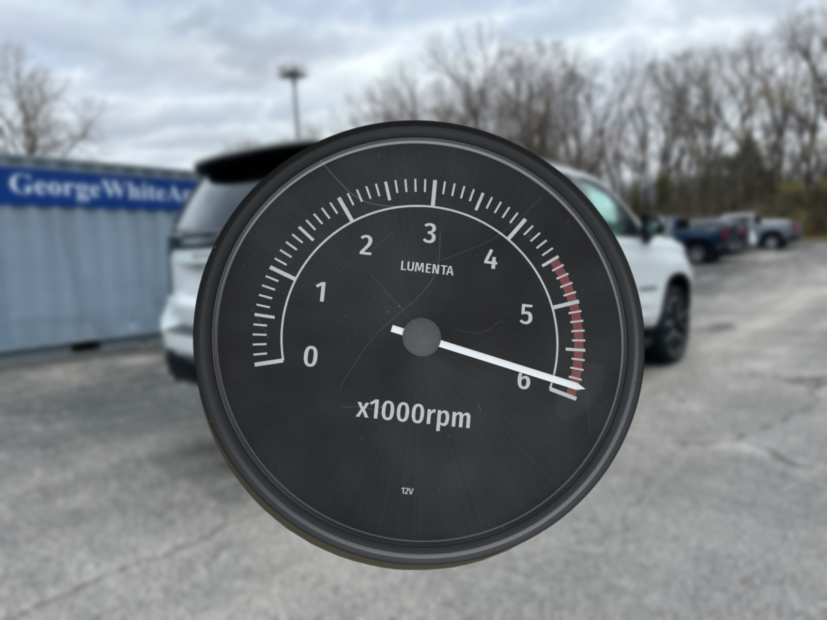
5900; rpm
